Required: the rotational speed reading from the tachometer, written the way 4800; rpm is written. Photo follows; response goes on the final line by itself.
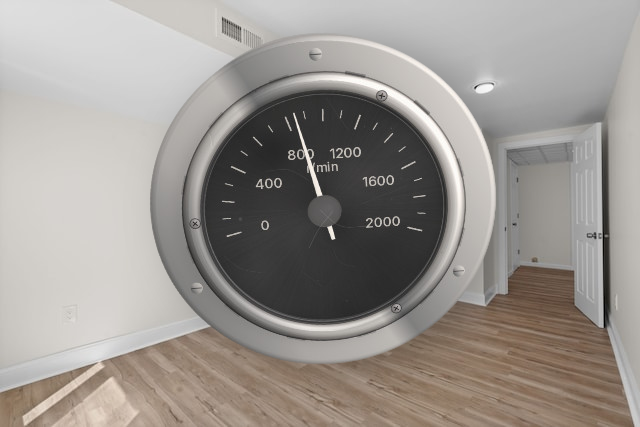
850; rpm
